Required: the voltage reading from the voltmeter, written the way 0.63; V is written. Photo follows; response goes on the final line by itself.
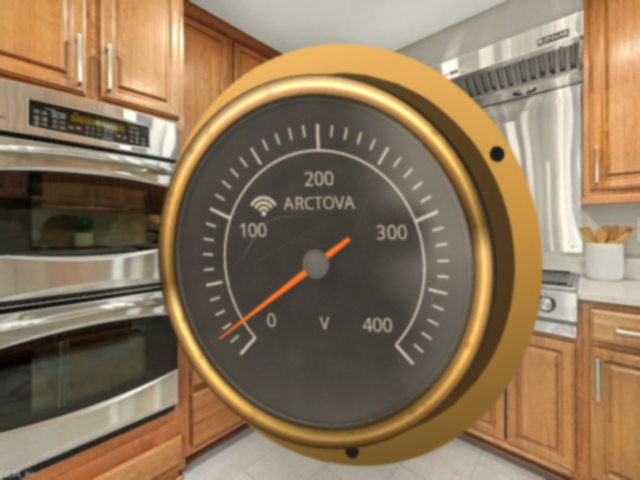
15; V
